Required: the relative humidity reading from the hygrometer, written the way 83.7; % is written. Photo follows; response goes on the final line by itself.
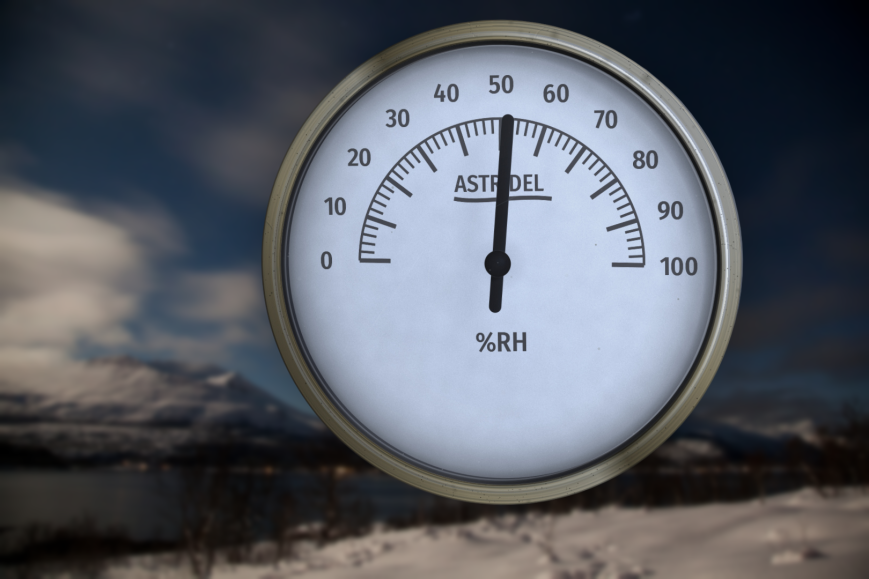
52; %
